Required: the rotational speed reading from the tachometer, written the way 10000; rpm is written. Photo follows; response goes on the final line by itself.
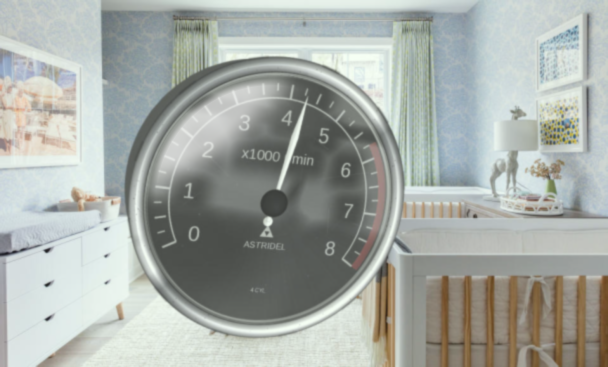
4250; rpm
